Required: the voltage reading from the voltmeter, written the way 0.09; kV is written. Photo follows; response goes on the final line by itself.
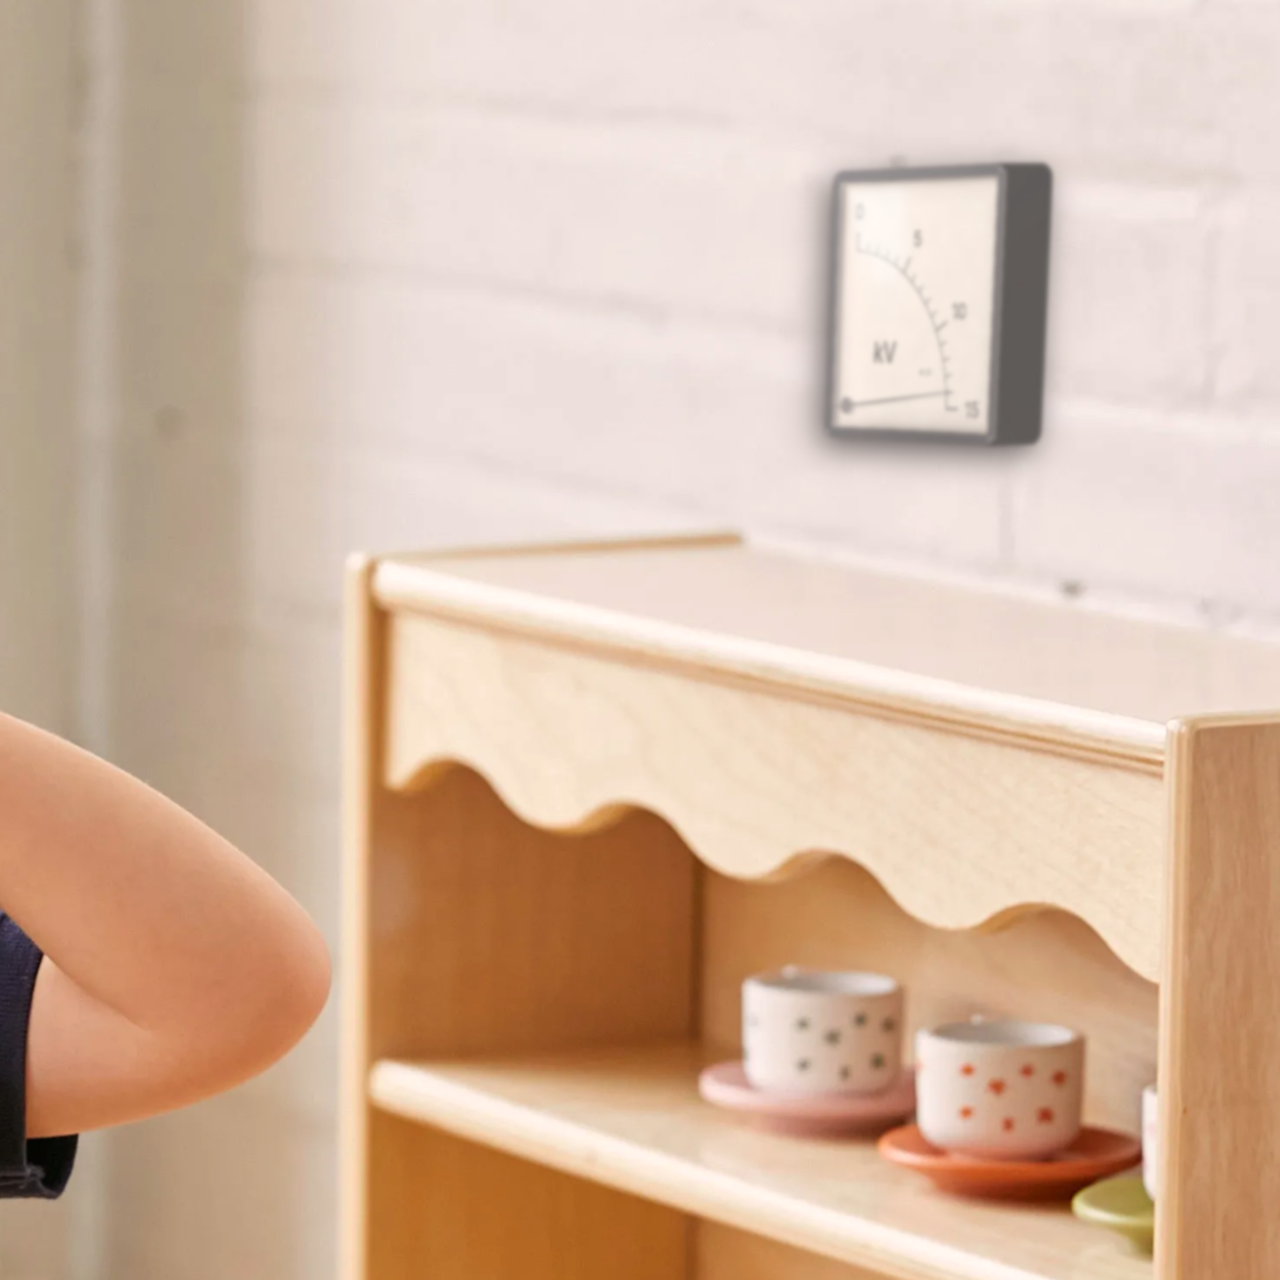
14; kV
